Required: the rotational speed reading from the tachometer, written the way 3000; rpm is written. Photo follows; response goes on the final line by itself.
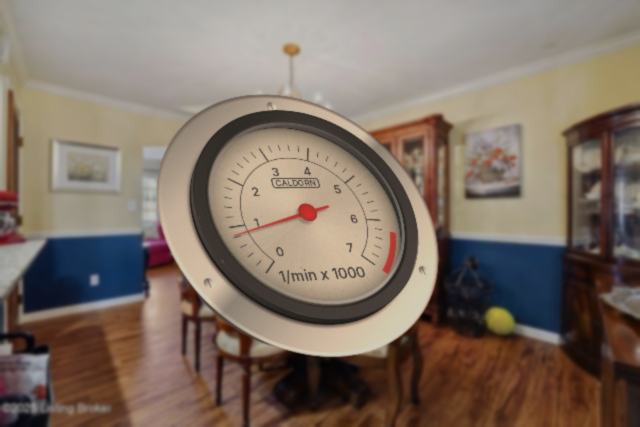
800; rpm
